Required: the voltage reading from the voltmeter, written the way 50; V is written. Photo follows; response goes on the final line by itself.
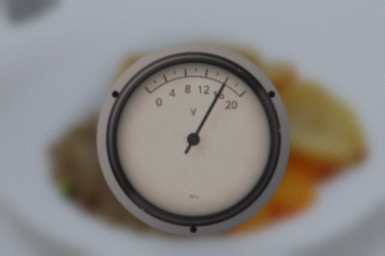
16; V
